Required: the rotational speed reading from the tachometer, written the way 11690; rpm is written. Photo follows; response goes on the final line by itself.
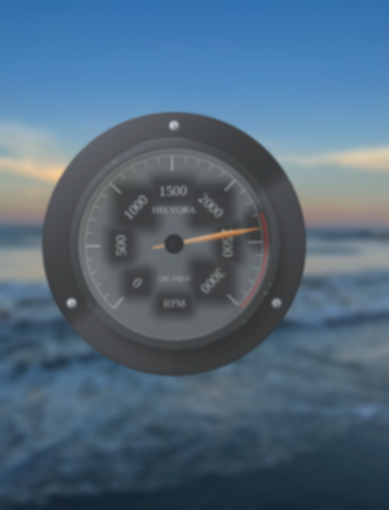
2400; rpm
